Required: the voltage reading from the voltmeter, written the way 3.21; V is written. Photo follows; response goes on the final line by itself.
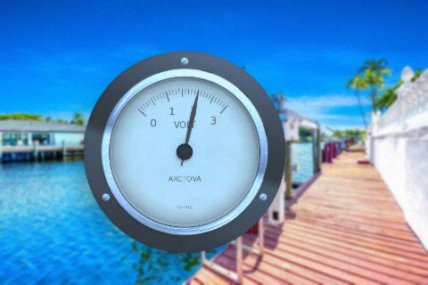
2; V
